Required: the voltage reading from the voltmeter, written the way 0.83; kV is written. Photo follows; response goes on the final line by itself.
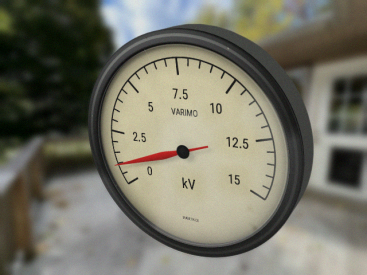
1; kV
